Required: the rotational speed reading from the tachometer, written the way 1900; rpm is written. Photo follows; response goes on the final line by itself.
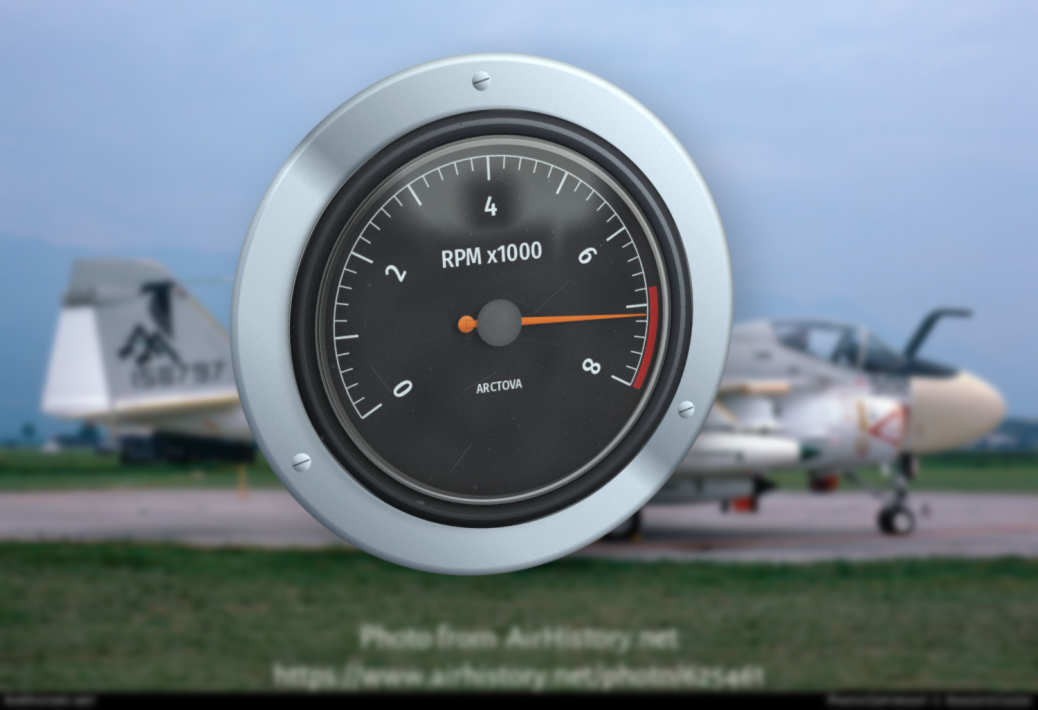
7100; rpm
